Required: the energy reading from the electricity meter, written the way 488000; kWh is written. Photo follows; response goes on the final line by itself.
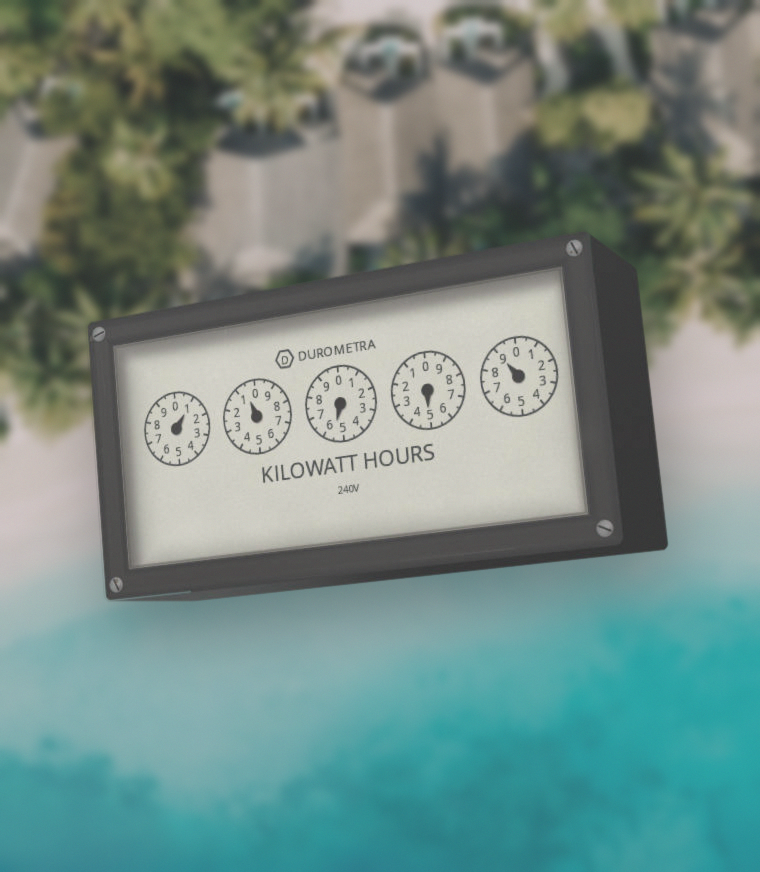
10549; kWh
